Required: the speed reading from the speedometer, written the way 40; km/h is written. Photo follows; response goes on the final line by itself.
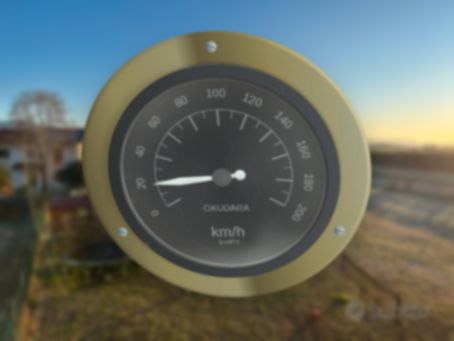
20; km/h
